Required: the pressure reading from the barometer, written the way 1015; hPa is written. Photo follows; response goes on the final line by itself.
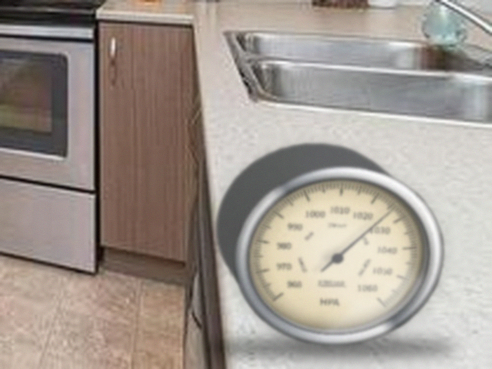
1025; hPa
